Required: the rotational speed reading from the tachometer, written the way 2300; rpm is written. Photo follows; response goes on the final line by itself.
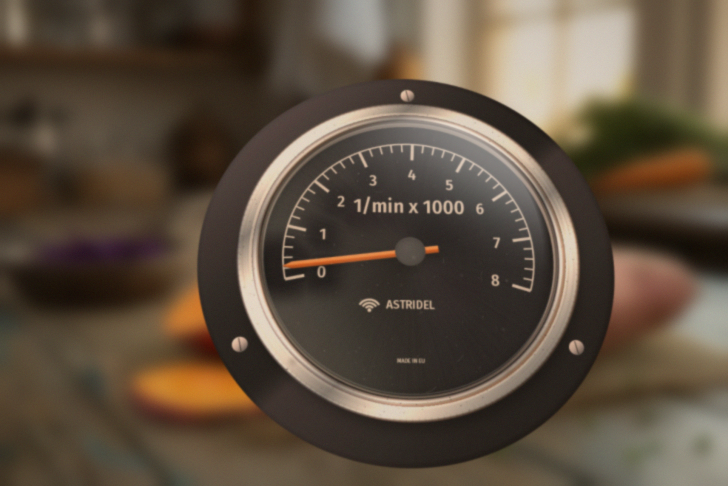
200; rpm
